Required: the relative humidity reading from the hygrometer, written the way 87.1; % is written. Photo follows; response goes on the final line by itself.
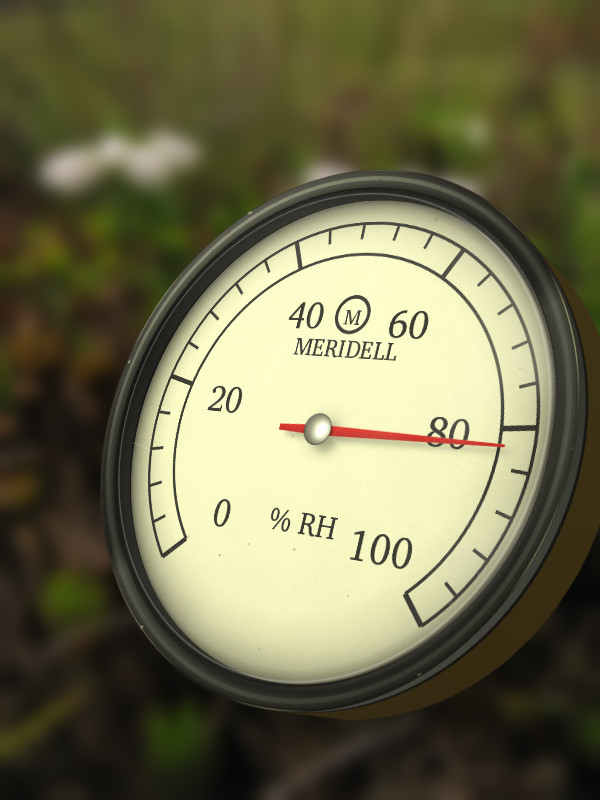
82; %
